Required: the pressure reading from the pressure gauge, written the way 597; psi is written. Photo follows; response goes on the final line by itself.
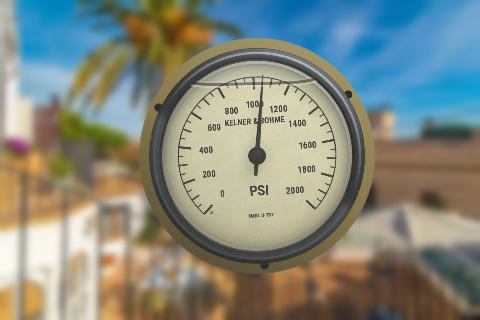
1050; psi
